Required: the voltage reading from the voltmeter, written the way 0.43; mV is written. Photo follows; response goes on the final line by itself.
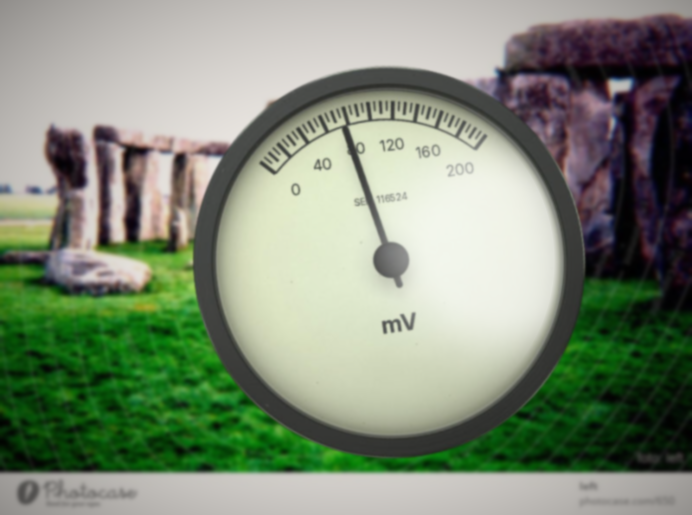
75; mV
